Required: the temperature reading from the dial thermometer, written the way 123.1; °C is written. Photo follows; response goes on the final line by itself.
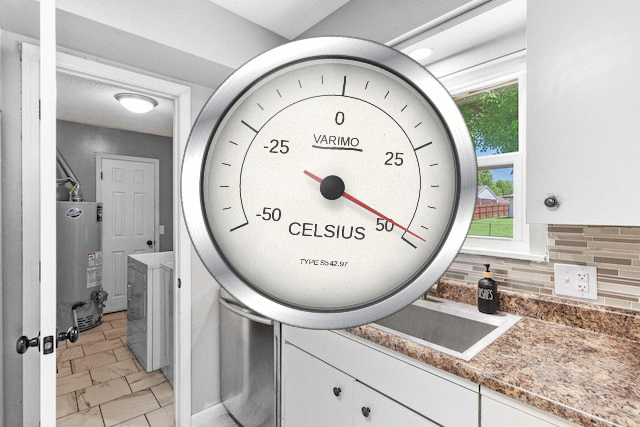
47.5; °C
